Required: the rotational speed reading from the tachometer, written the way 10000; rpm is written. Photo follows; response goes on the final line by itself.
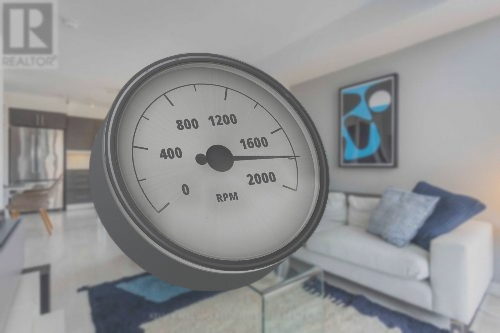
1800; rpm
